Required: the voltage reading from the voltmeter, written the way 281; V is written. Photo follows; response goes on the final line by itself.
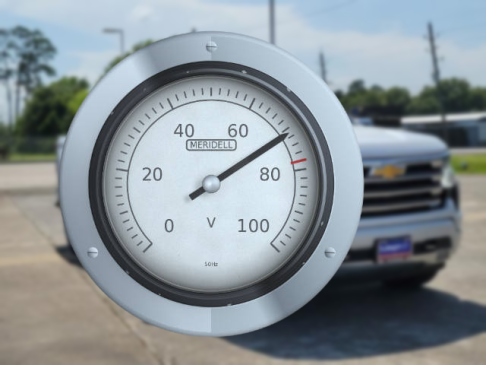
71; V
